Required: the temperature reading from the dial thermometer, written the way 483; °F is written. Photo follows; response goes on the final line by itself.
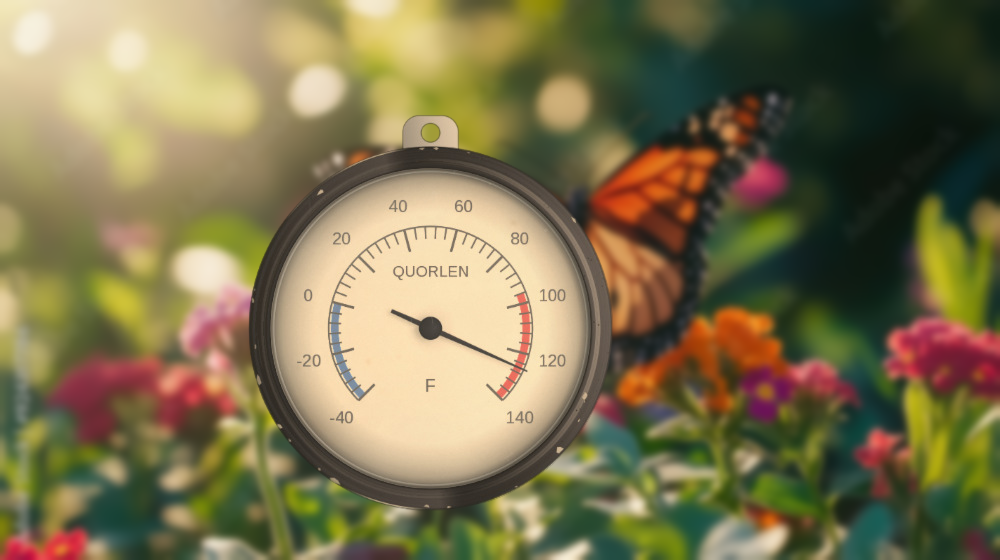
126; °F
